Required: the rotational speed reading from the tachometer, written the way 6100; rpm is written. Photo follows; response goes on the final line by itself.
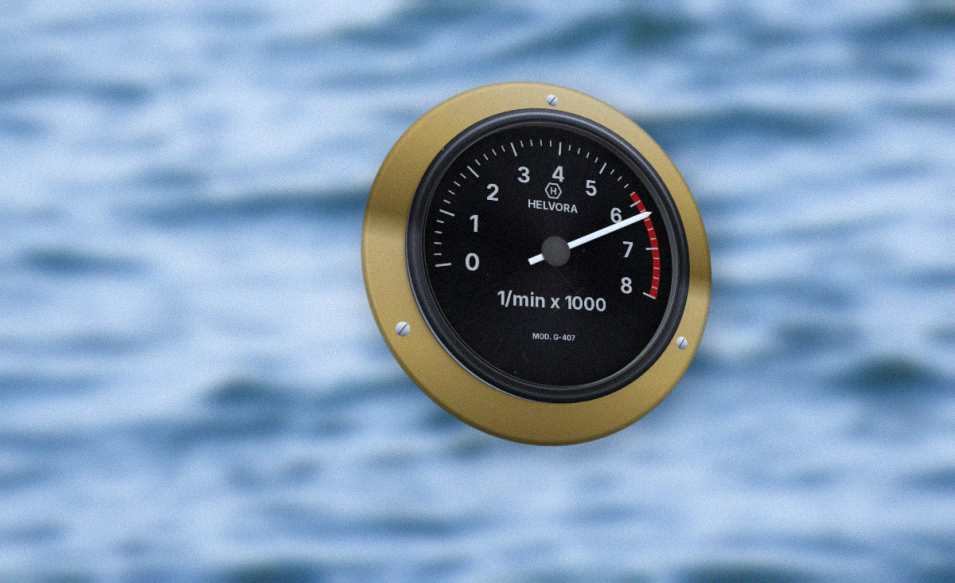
6300; rpm
